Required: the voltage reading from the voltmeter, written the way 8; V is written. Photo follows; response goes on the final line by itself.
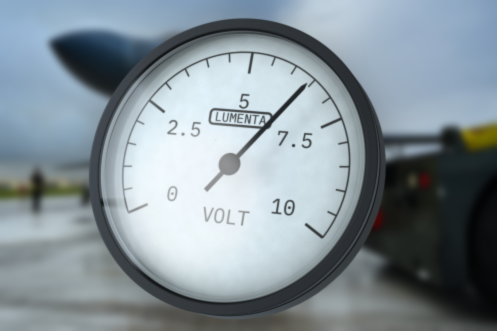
6.5; V
